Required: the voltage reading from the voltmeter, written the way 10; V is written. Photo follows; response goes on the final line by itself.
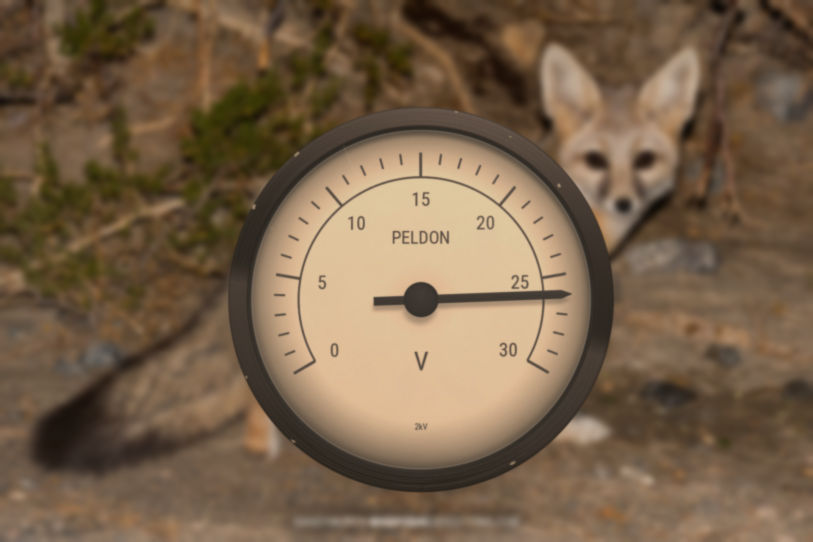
26; V
